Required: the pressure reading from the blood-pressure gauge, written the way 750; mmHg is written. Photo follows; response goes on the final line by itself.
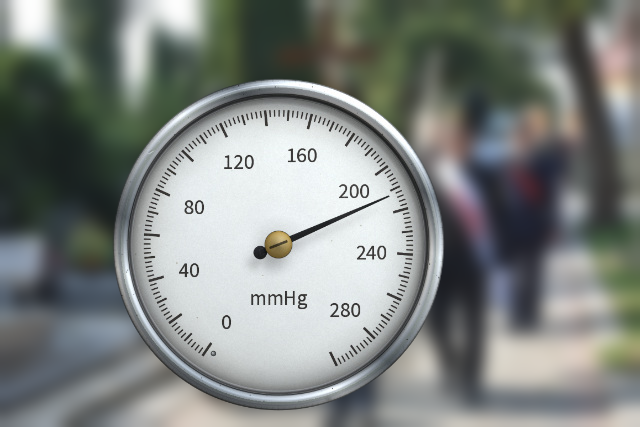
212; mmHg
